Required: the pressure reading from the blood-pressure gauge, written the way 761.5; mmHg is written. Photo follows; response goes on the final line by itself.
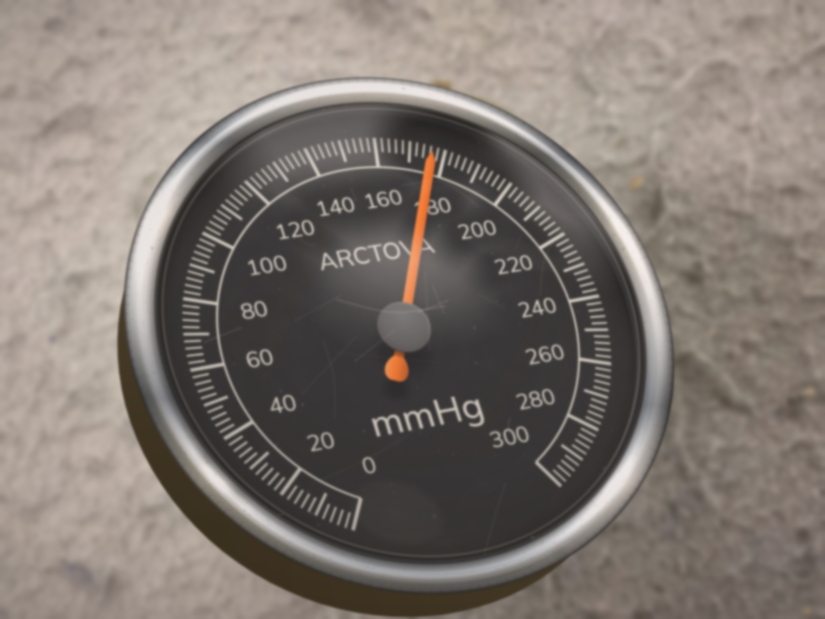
176; mmHg
